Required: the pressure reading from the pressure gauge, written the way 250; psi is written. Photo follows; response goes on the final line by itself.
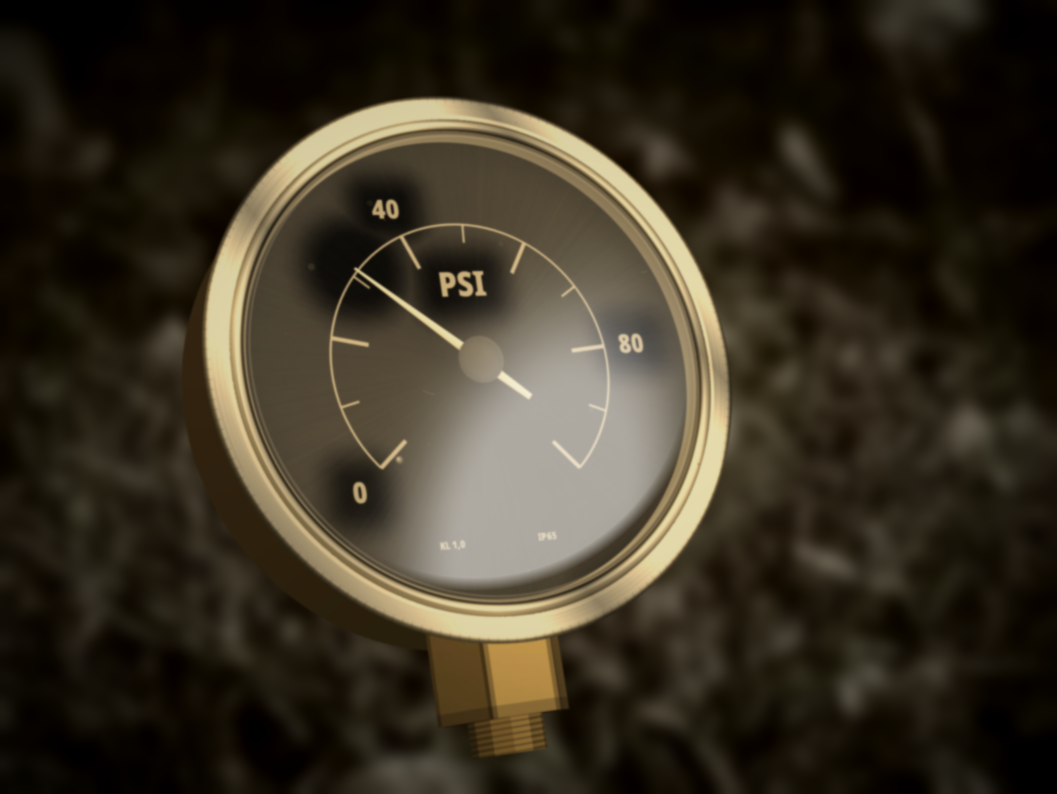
30; psi
